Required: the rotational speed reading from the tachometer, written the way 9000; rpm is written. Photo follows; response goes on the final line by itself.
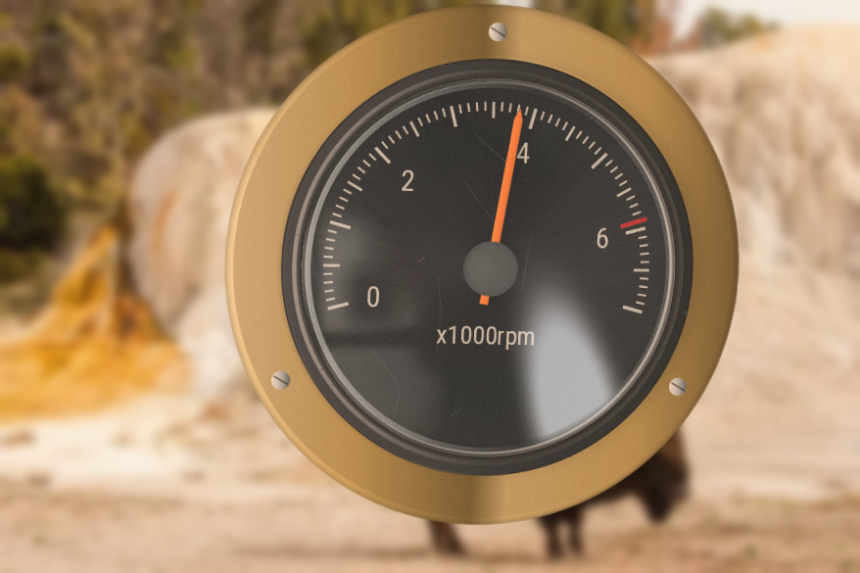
3800; rpm
